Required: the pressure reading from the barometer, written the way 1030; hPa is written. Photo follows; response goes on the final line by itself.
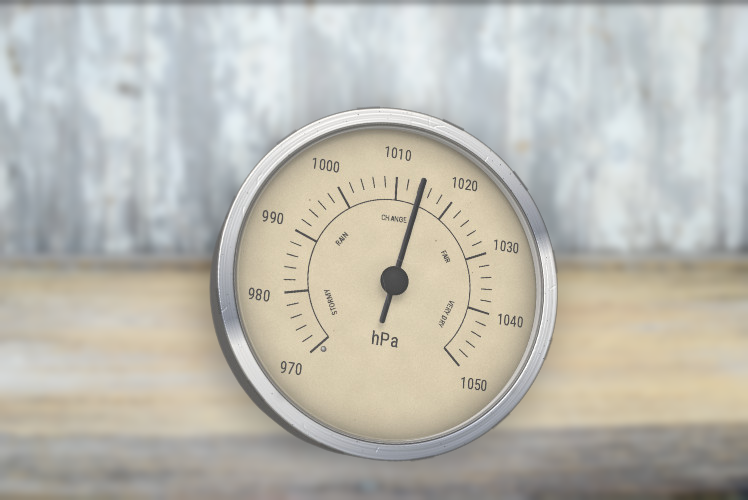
1014; hPa
